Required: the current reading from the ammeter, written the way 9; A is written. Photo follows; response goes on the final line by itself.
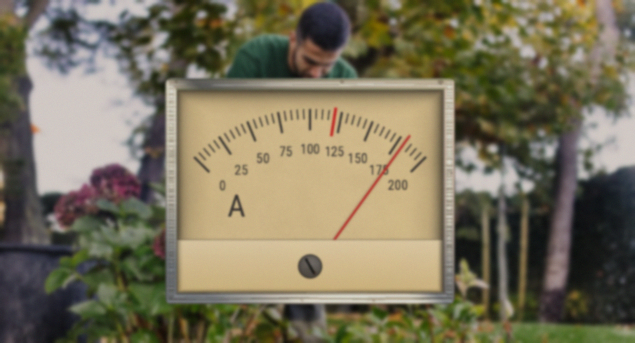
180; A
